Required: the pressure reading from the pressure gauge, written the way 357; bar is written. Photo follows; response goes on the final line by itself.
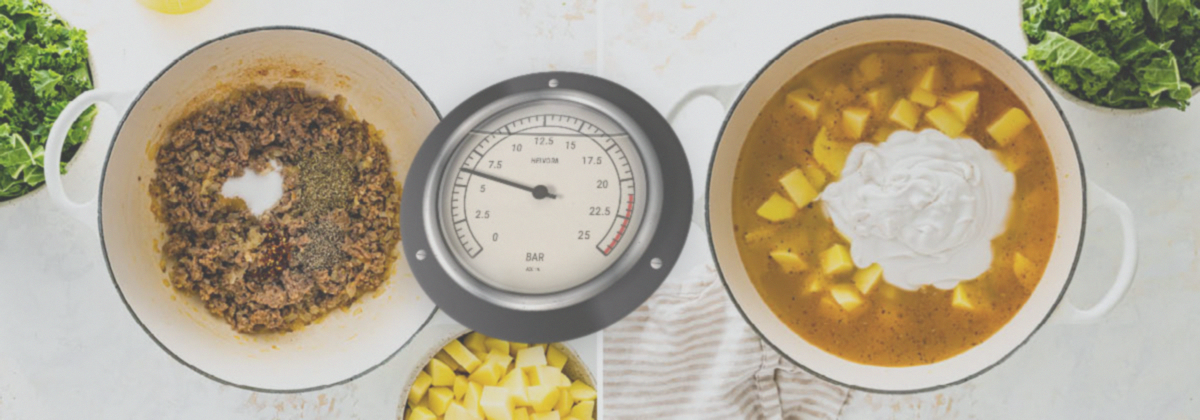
6; bar
